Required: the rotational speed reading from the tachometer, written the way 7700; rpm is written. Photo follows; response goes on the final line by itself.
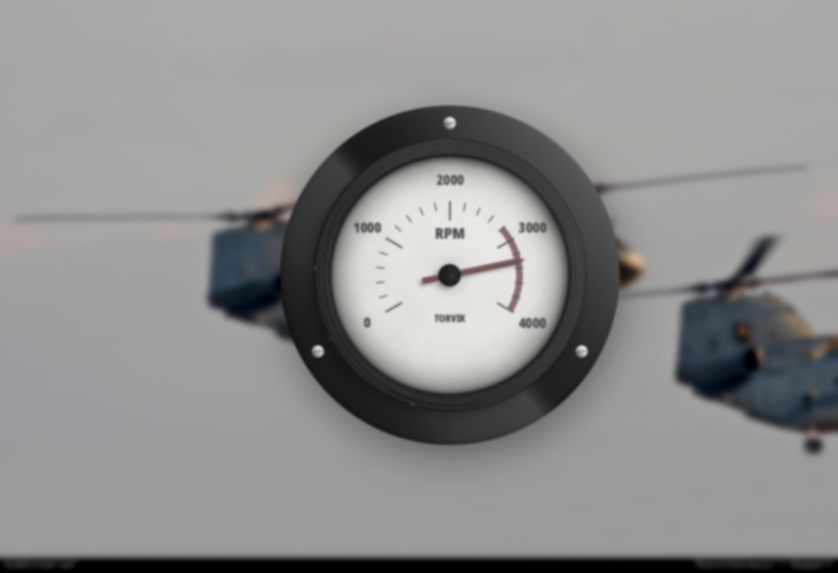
3300; rpm
